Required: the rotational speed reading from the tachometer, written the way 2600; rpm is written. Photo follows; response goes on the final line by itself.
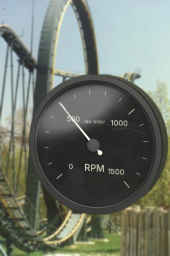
500; rpm
